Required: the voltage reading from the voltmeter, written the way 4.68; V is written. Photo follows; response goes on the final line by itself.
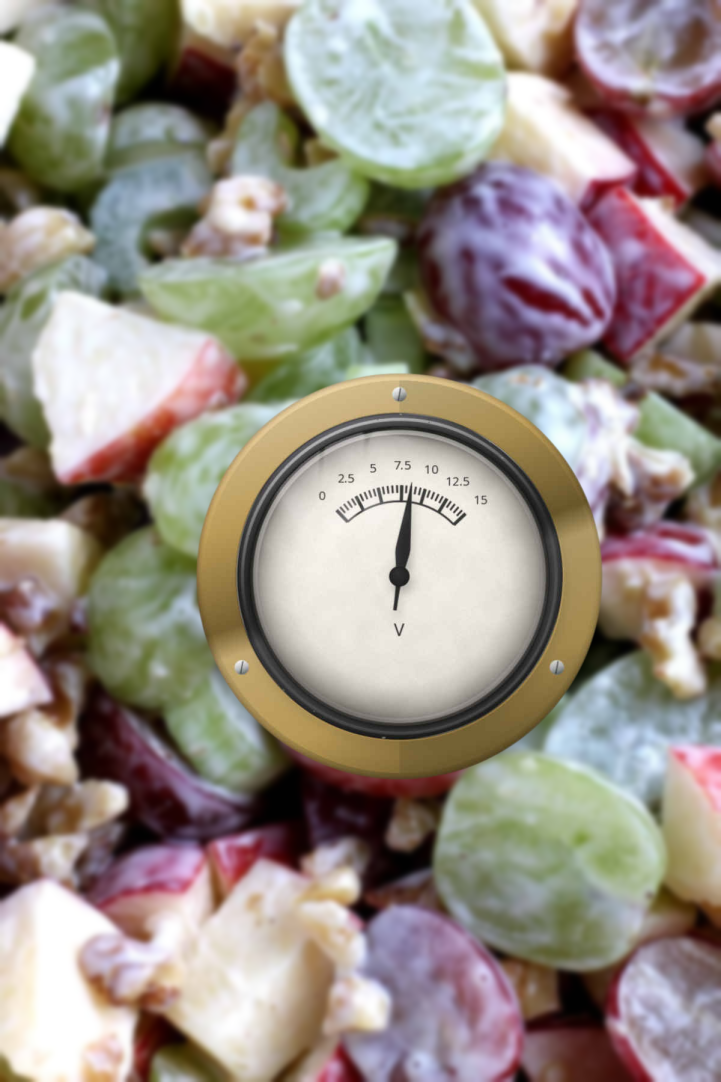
8.5; V
